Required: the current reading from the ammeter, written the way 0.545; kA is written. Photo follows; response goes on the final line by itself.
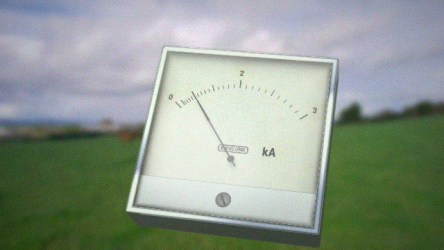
1; kA
